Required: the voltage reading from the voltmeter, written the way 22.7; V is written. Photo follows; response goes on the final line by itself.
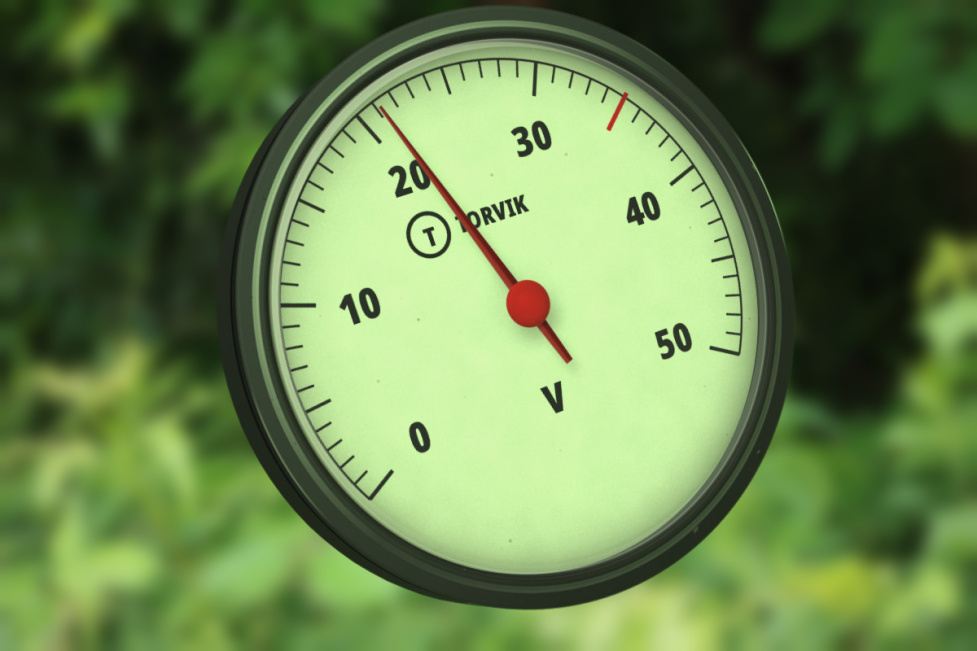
21; V
